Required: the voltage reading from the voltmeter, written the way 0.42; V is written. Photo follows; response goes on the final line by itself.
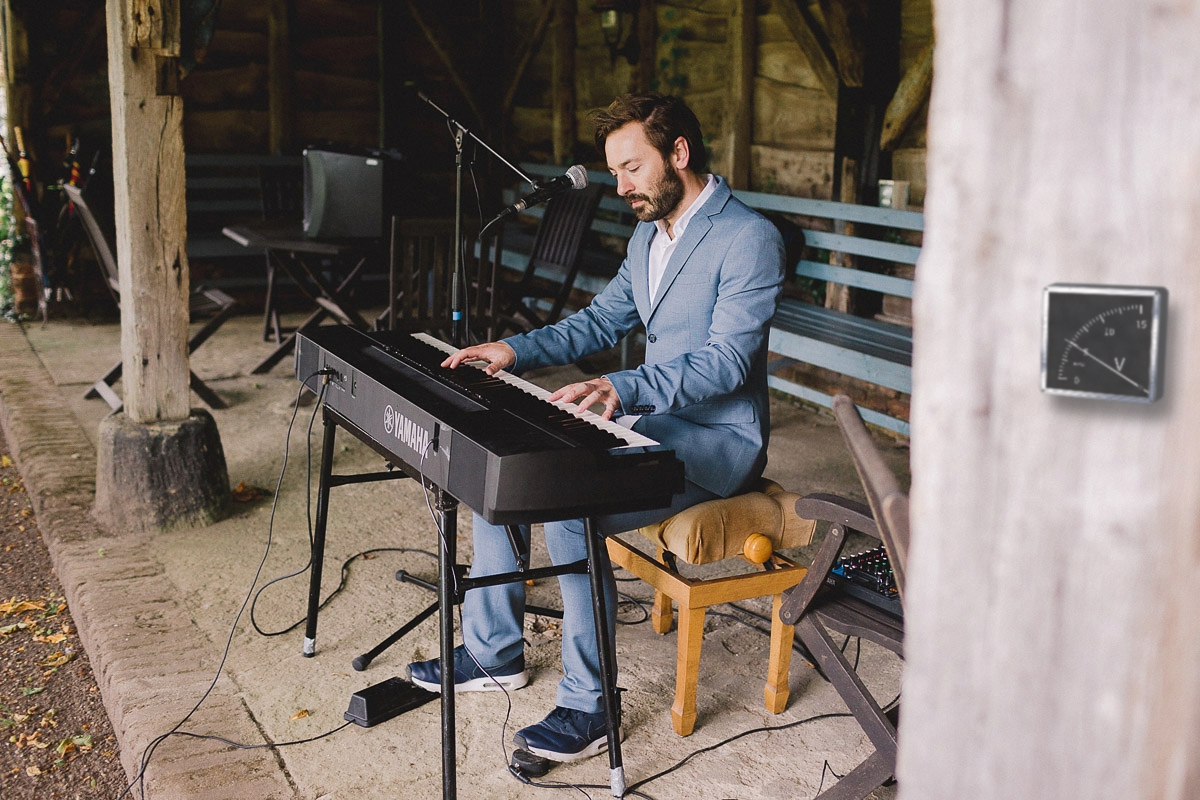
5; V
